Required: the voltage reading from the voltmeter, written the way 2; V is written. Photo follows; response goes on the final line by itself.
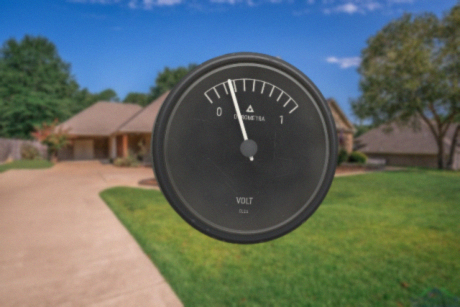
0.25; V
